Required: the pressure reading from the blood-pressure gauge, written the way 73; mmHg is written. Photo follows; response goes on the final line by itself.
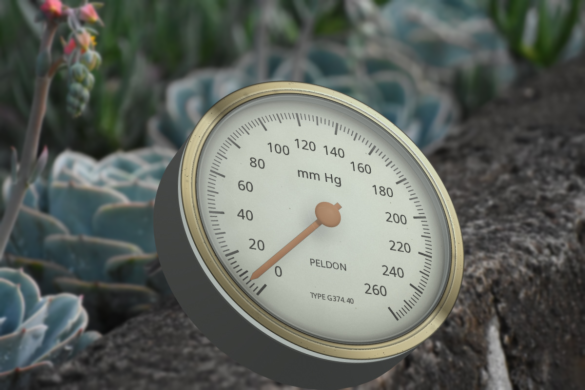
6; mmHg
